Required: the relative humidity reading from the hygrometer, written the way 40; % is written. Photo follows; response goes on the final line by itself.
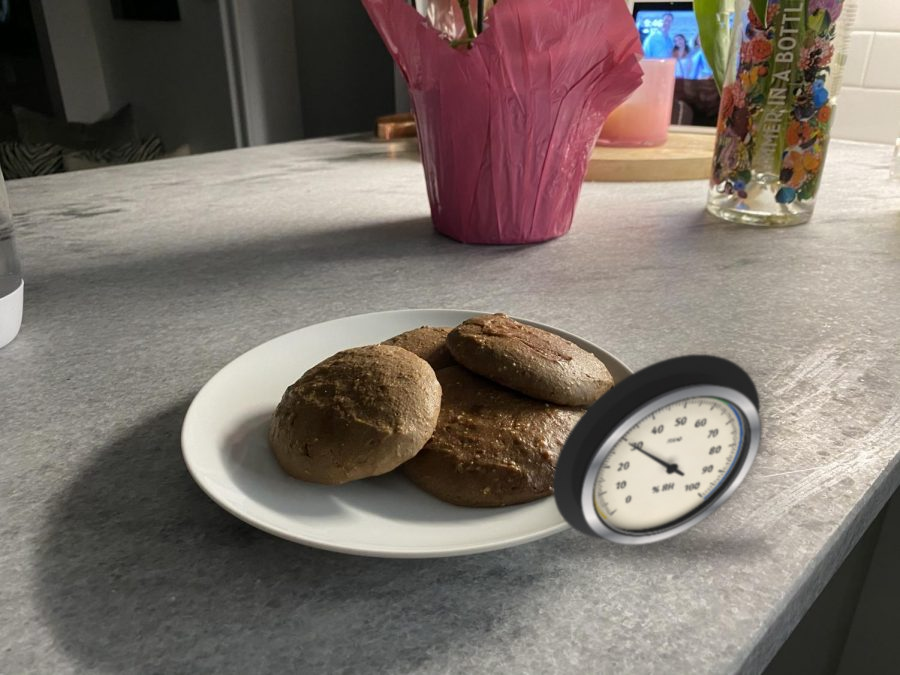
30; %
